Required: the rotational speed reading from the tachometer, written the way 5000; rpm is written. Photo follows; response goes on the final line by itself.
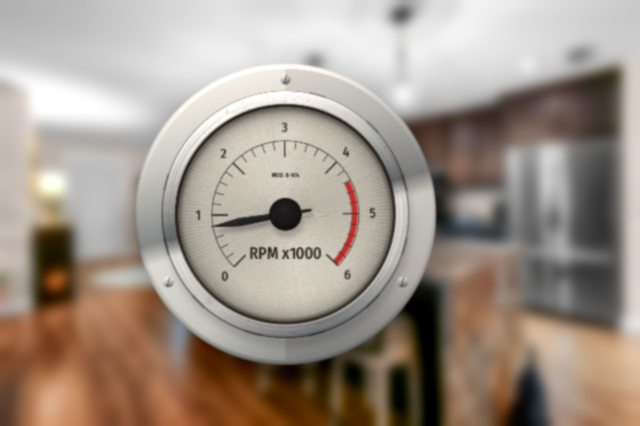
800; rpm
